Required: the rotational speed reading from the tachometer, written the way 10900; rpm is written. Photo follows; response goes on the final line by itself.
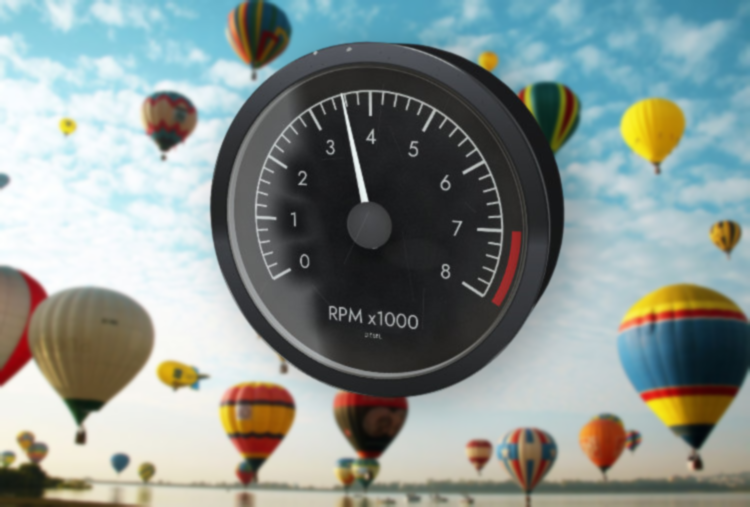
3600; rpm
